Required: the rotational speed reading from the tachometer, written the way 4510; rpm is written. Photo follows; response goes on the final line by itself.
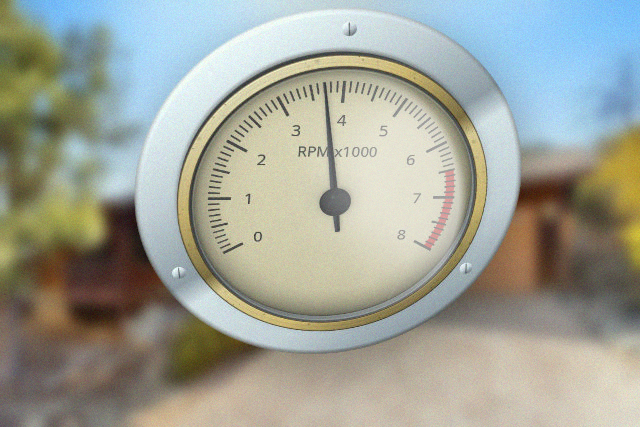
3700; rpm
